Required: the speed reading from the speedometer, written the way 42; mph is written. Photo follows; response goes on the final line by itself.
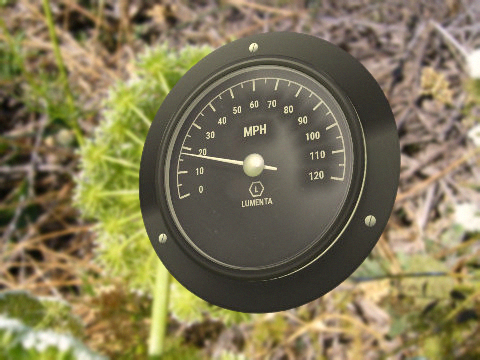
17.5; mph
